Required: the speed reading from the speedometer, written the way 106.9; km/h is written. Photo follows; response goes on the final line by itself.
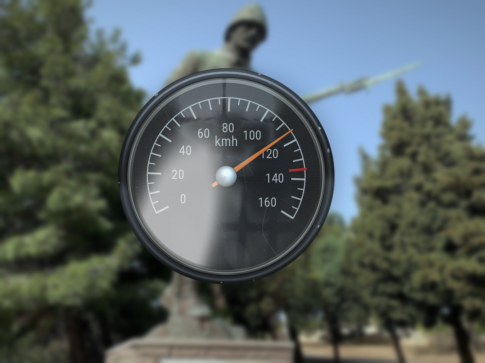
115; km/h
